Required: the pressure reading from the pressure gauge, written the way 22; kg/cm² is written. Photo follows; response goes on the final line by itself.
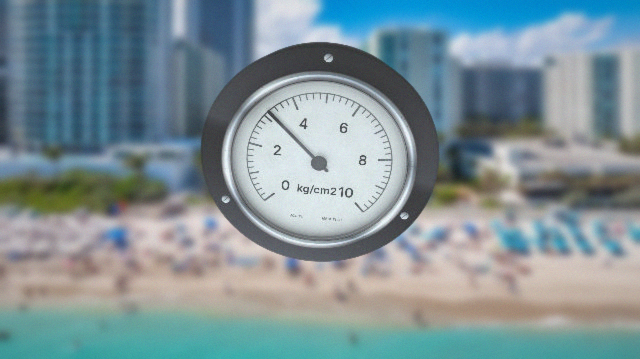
3.2; kg/cm²
